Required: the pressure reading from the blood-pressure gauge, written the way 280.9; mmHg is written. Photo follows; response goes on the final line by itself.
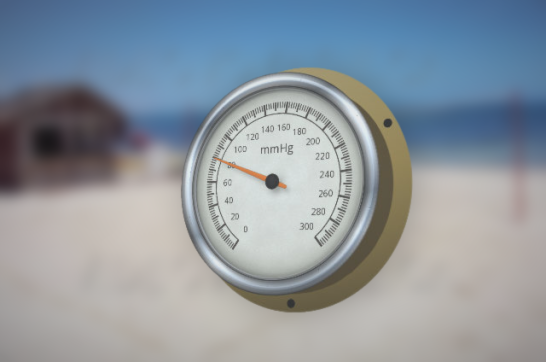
80; mmHg
